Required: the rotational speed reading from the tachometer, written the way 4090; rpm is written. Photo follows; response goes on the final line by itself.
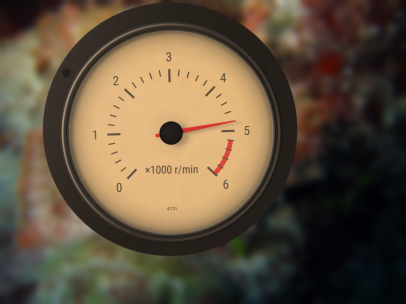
4800; rpm
